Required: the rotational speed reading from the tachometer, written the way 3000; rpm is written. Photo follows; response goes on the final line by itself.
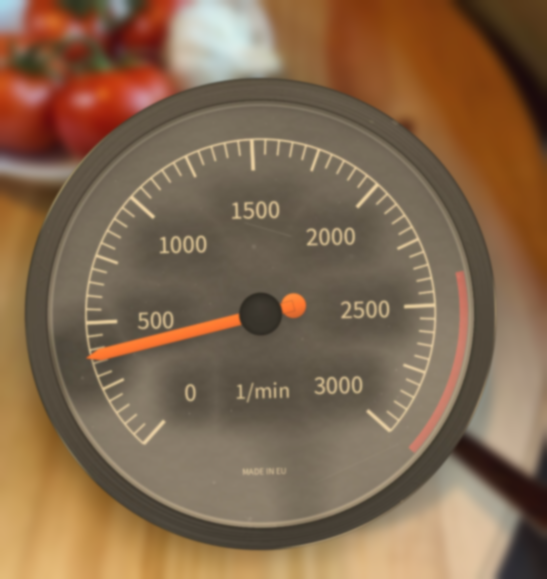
375; rpm
